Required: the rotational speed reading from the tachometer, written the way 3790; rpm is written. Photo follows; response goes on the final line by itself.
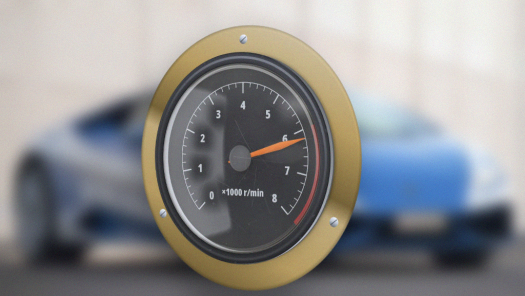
6200; rpm
